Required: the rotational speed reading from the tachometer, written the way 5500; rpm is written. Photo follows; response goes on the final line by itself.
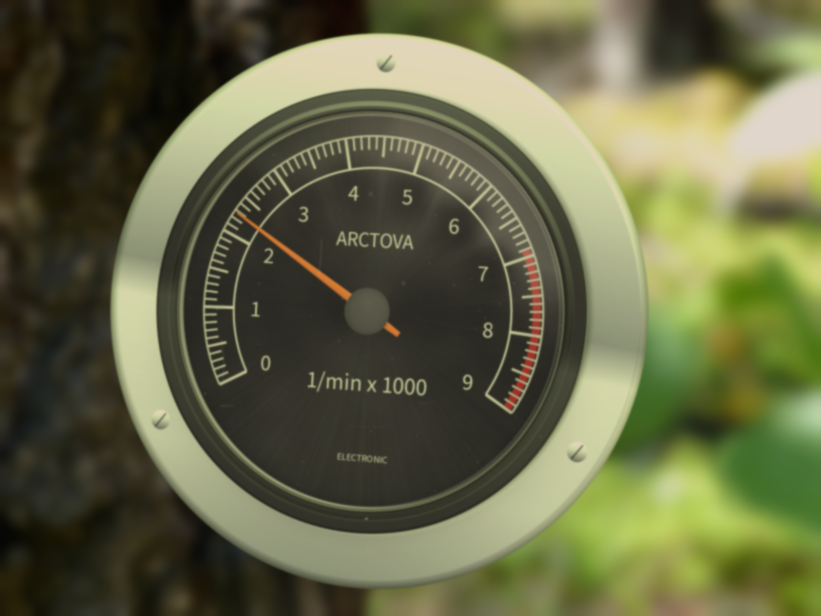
2300; rpm
